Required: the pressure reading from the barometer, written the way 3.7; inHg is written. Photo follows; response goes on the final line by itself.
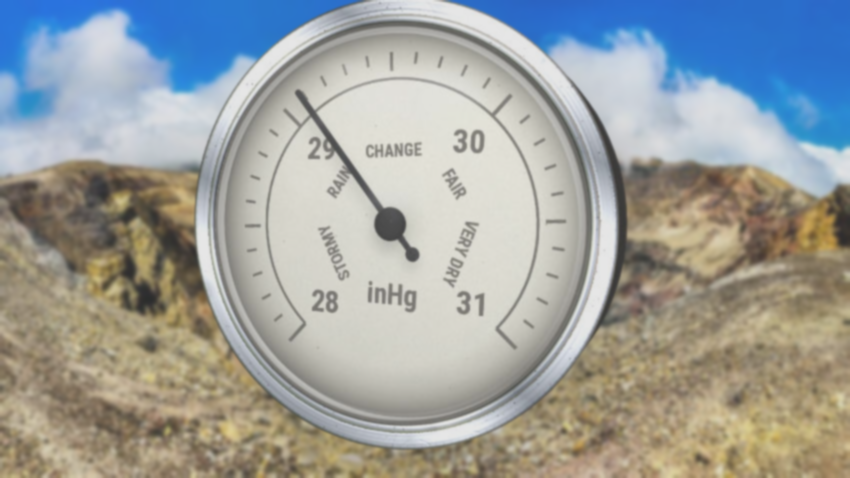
29.1; inHg
